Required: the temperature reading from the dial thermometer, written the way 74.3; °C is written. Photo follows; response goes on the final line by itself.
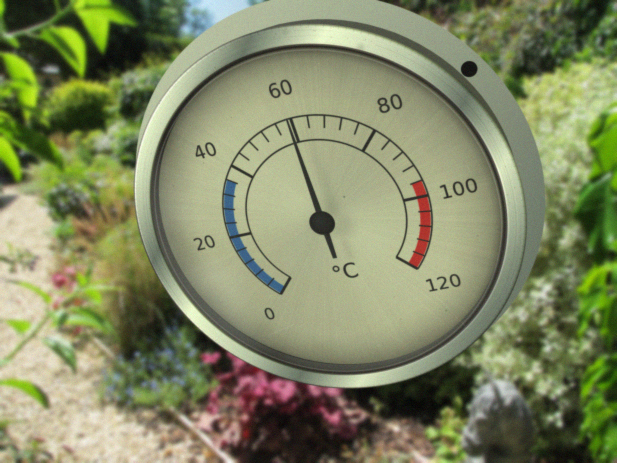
60; °C
